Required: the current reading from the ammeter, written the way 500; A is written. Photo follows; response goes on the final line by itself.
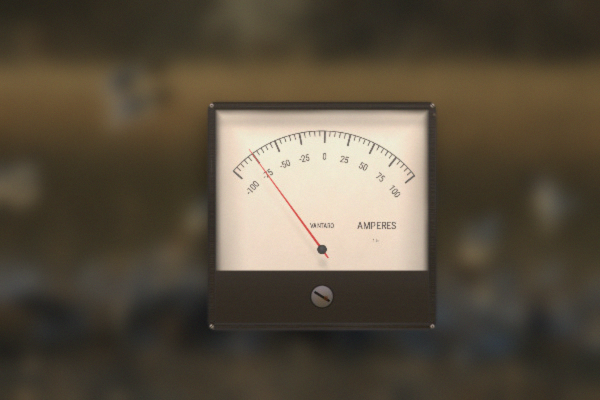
-75; A
